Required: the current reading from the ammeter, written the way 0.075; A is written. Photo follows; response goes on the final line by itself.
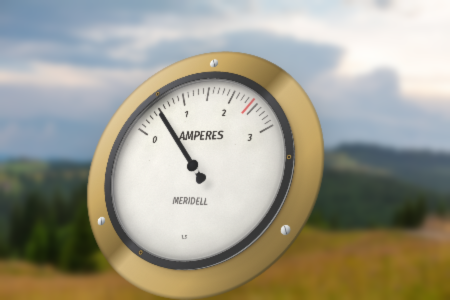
0.5; A
